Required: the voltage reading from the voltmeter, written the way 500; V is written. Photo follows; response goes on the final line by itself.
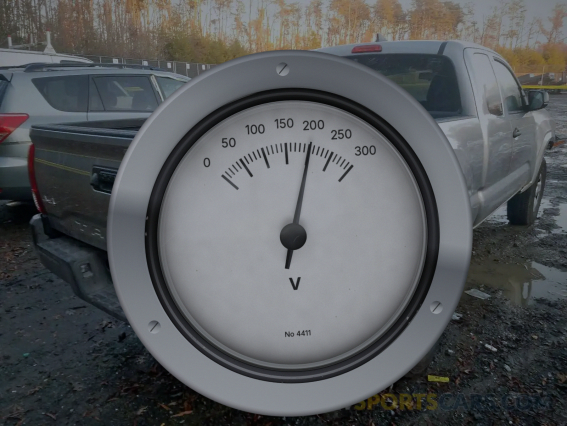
200; V
